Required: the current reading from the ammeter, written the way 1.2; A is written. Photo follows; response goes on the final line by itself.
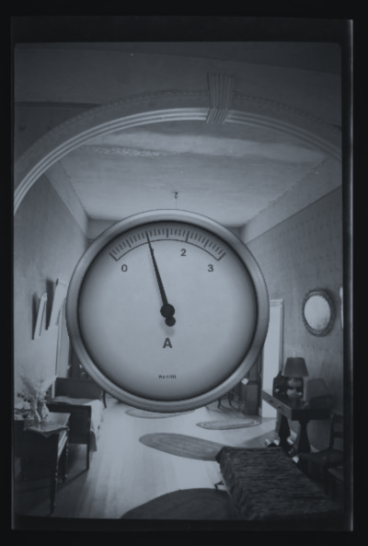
1; A
